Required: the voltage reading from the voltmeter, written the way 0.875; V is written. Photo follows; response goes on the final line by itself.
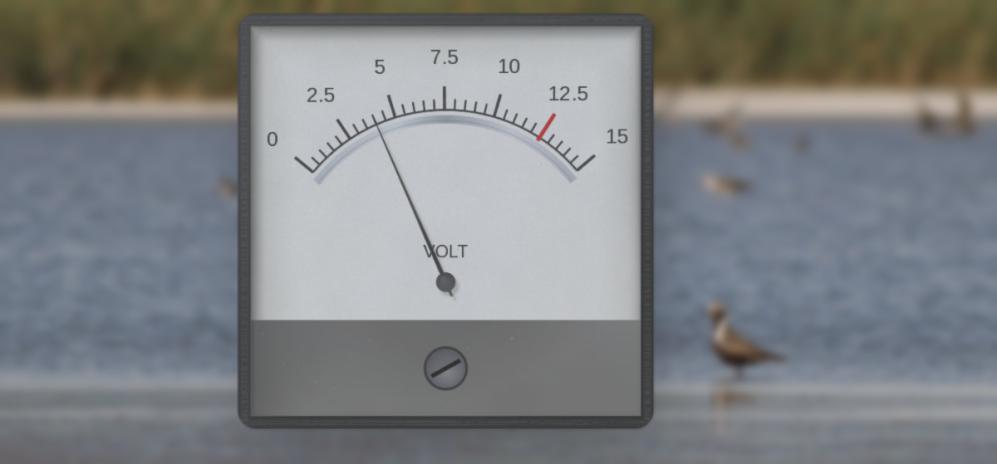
4; V
